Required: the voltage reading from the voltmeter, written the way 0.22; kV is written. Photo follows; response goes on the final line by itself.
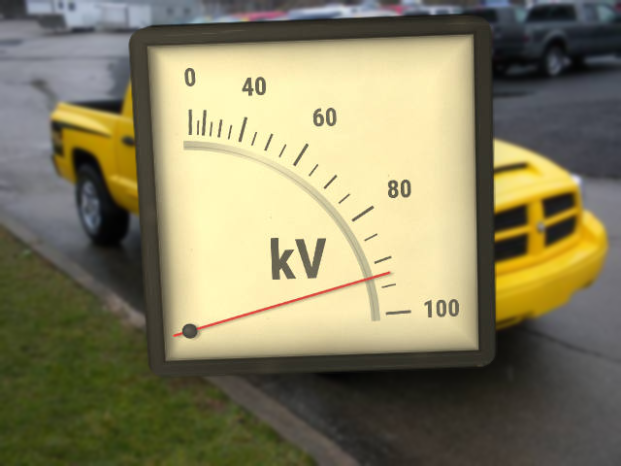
92.5; kV
